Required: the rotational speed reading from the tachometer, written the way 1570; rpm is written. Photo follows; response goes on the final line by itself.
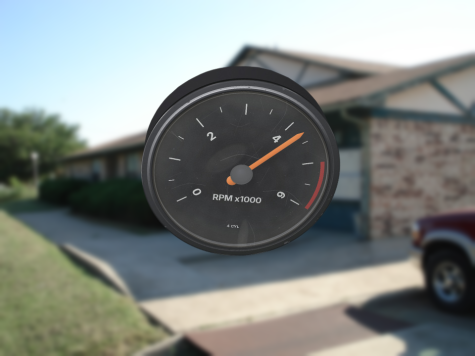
4250; rpm
